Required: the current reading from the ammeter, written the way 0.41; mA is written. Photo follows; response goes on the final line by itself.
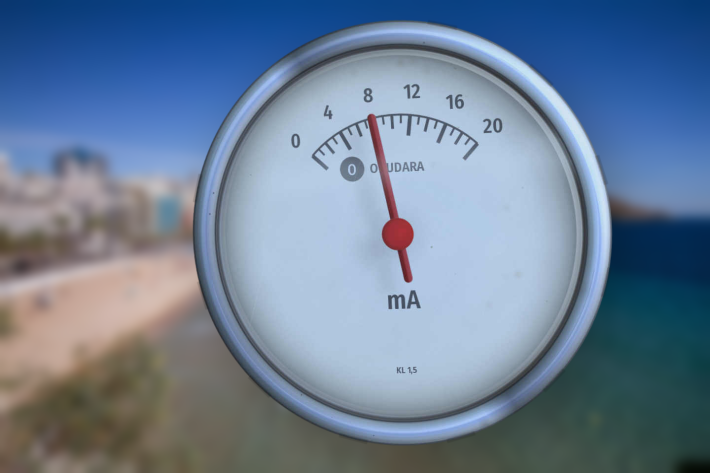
8; mA
